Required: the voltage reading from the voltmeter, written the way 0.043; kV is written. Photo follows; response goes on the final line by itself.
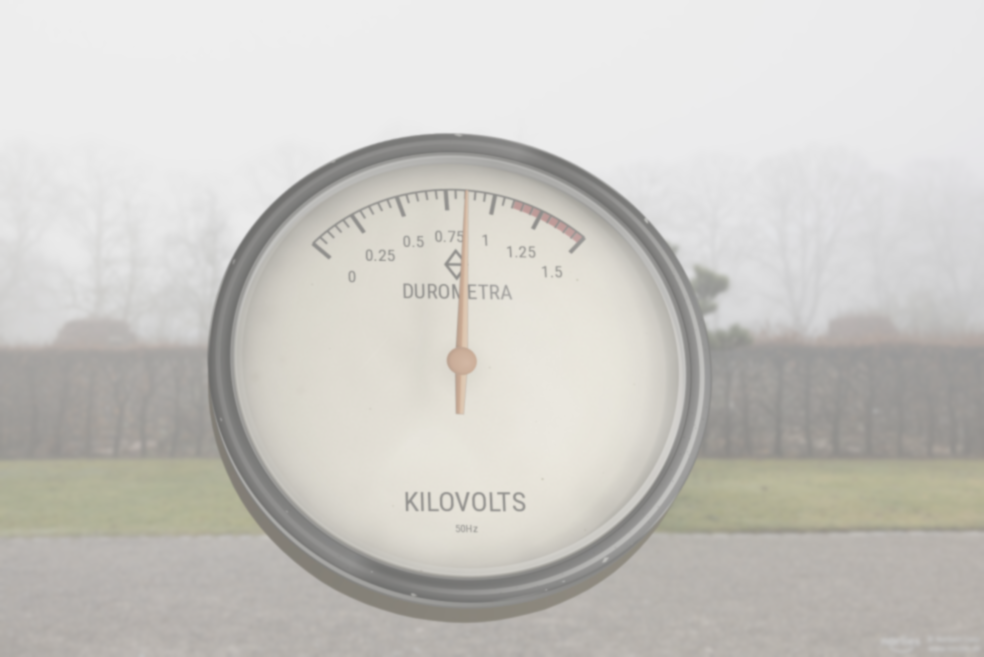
0.85; kV
